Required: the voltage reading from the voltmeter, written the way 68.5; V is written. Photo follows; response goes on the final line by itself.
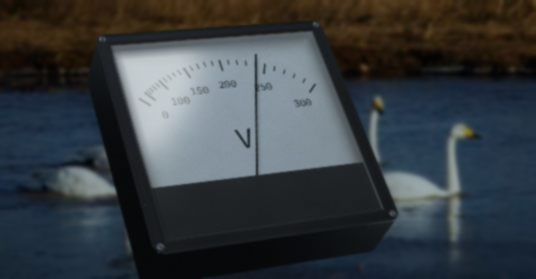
240; V
